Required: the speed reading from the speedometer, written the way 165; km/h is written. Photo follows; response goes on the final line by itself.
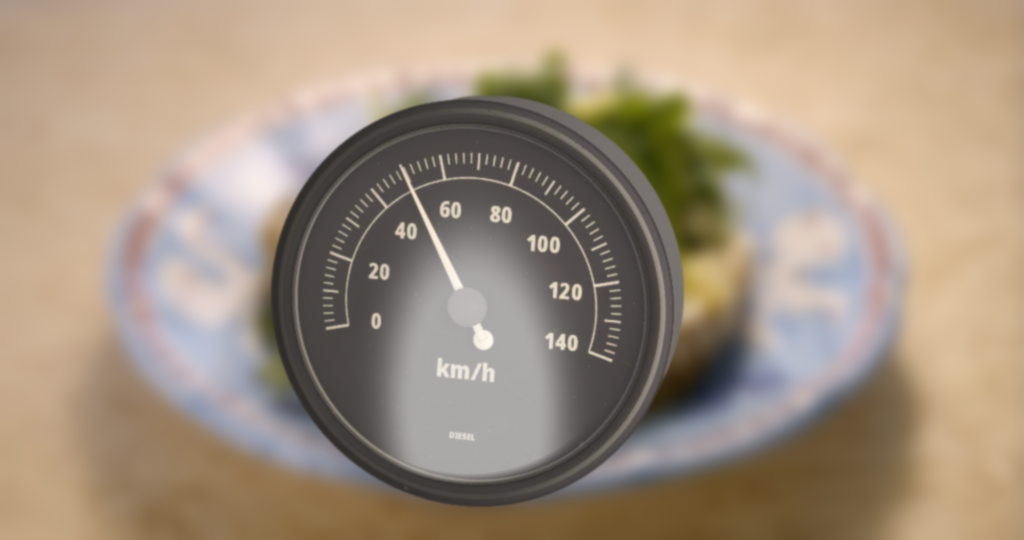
50; km/h
